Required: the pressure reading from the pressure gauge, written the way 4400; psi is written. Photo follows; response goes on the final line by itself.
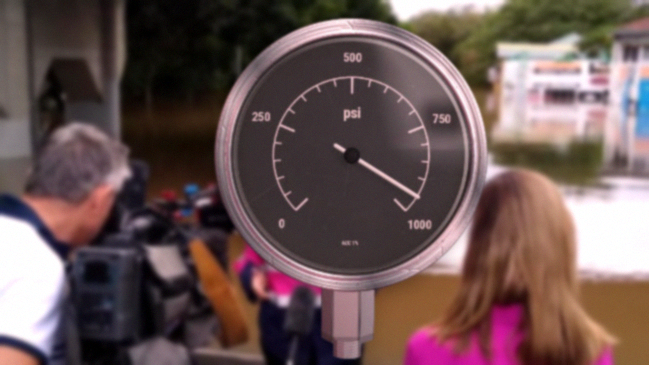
950; psi
